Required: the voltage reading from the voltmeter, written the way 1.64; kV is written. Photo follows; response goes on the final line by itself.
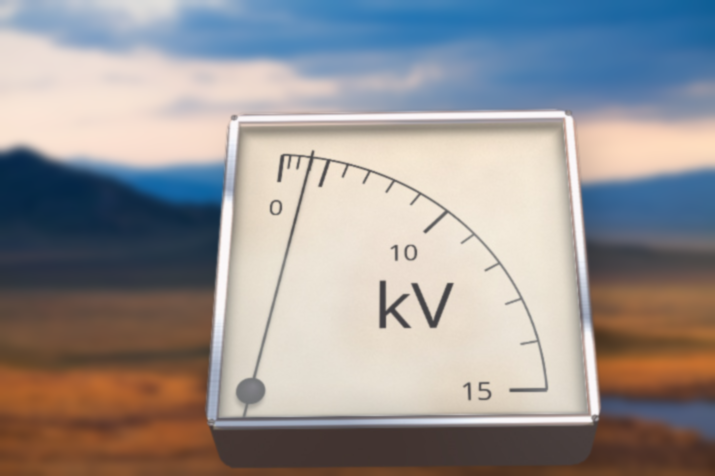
4; kV
